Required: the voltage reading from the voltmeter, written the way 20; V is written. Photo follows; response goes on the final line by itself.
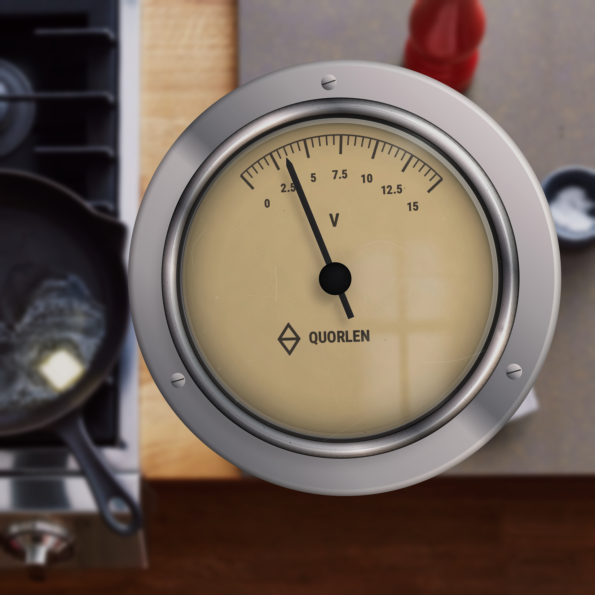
3.5; V
